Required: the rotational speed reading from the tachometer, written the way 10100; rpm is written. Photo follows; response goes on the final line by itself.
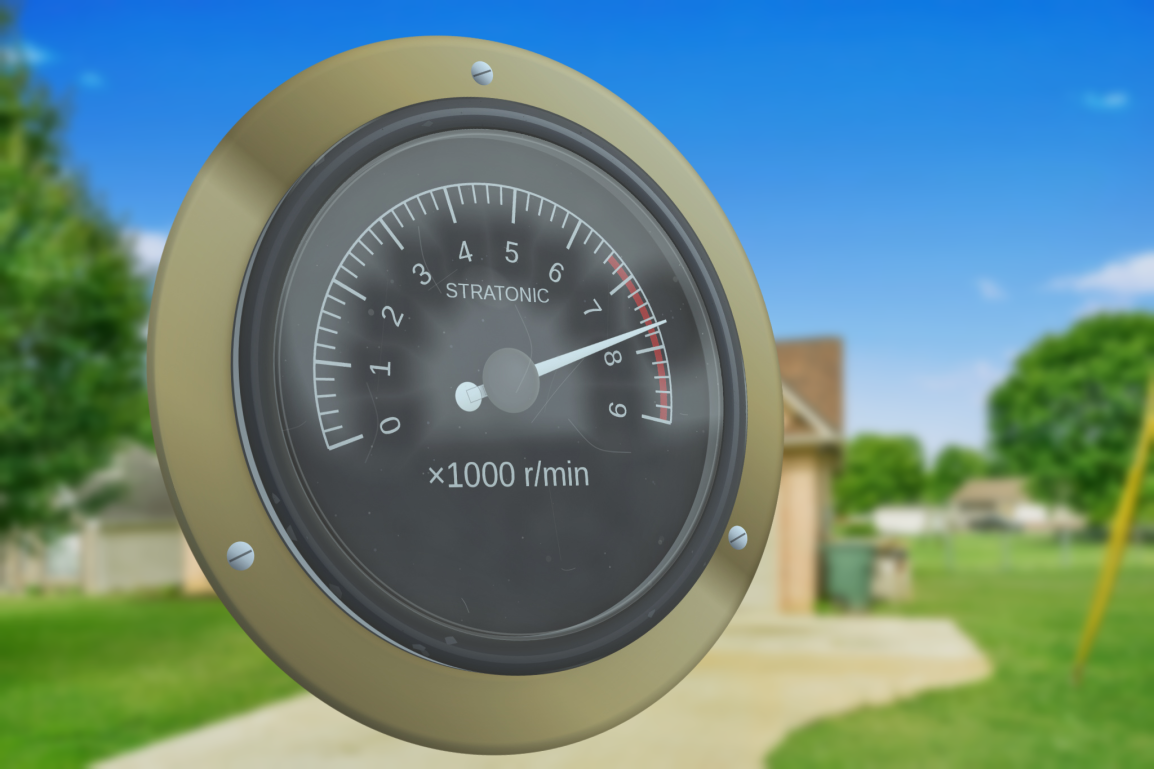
7700; rpm
